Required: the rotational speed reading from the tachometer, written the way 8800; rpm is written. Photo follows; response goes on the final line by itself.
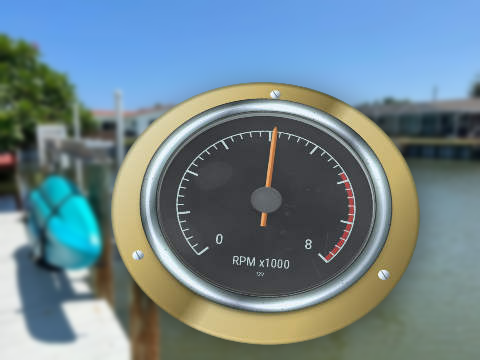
4100; rpm
